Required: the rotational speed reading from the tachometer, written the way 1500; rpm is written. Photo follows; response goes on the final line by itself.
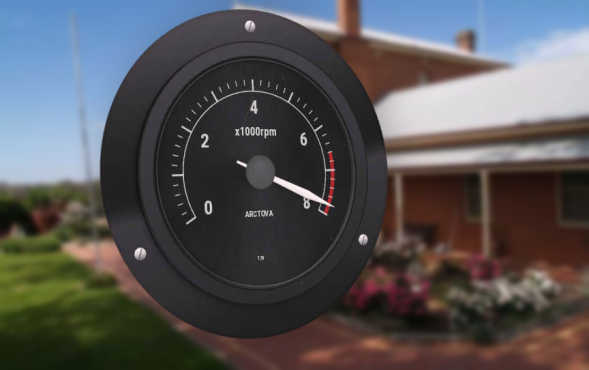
7800; rpm
